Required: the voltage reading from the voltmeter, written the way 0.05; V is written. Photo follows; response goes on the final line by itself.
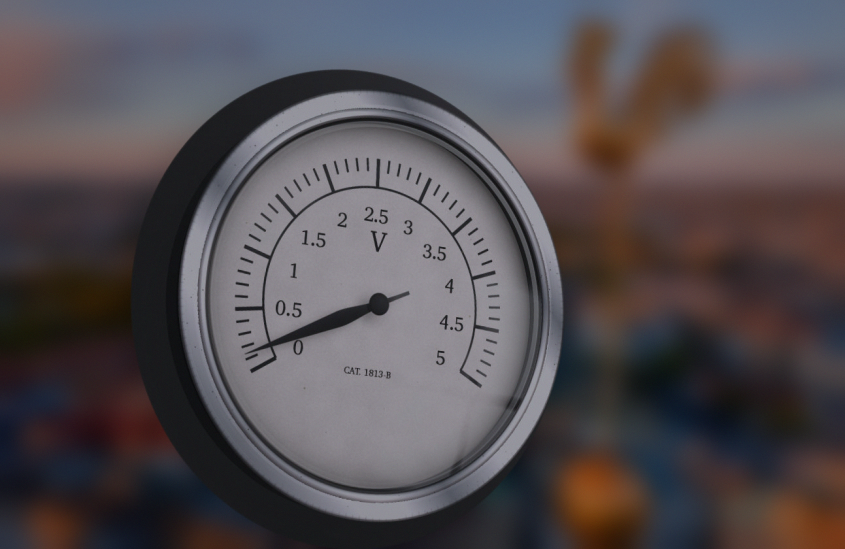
0.15; V
